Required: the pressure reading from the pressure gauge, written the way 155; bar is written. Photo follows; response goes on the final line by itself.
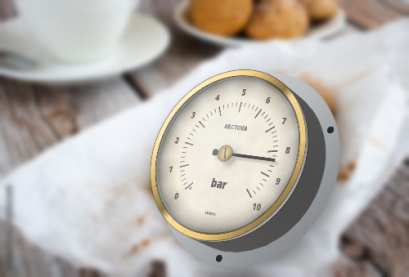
8.4; bar
